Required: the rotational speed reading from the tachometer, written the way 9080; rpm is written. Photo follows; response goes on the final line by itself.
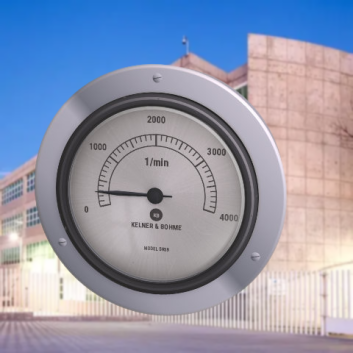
300; rpm
